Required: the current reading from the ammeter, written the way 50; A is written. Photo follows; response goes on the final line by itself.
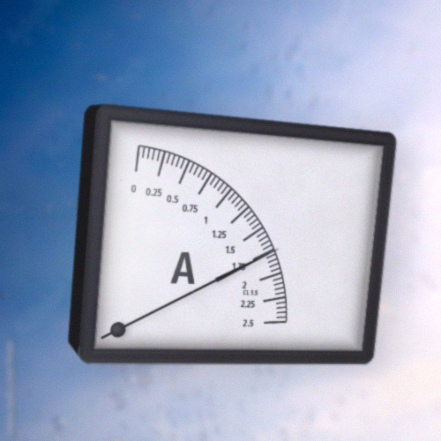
1.75; A
